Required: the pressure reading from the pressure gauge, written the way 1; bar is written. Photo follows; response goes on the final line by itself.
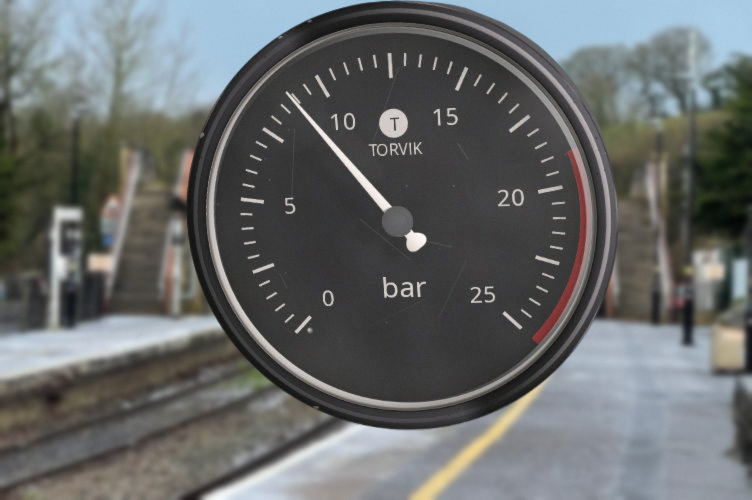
9; bar
